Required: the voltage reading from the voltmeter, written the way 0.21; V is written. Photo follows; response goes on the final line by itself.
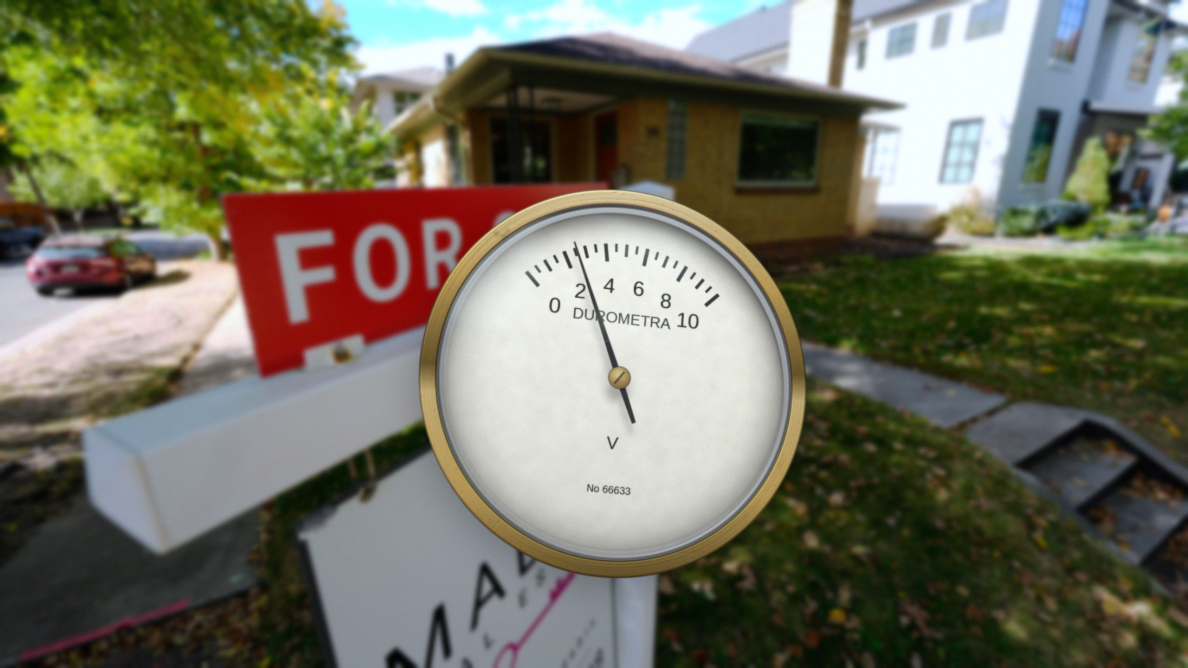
2.5; V
